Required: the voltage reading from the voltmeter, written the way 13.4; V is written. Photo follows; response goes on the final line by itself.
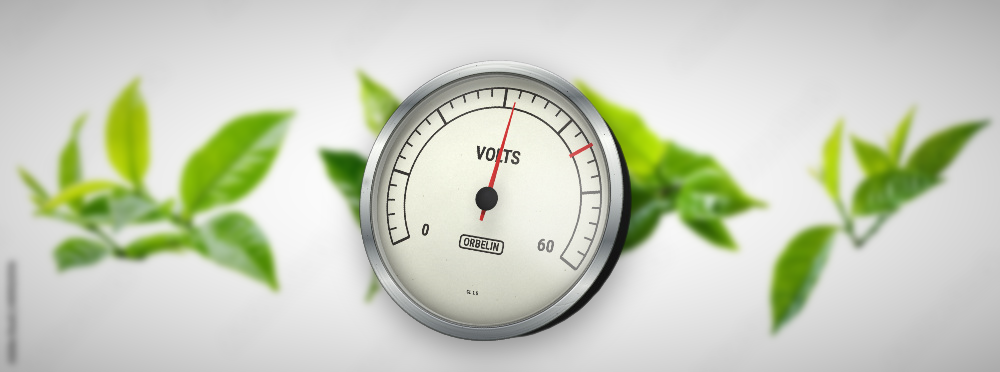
32; V
